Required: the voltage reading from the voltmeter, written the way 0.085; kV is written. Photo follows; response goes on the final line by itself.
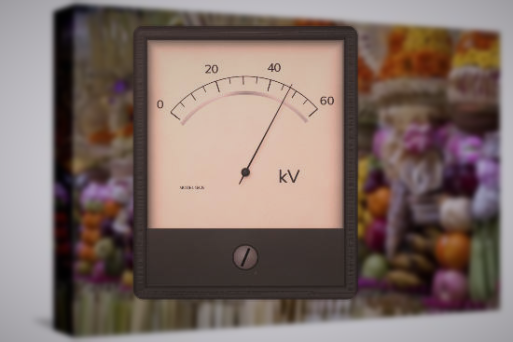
47.5; kV
